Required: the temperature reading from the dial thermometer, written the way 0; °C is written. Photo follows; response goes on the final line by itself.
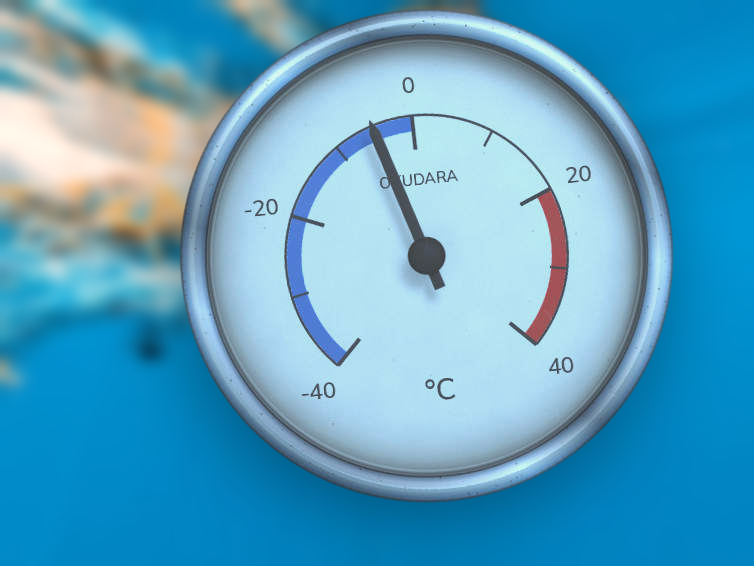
-5; °C
